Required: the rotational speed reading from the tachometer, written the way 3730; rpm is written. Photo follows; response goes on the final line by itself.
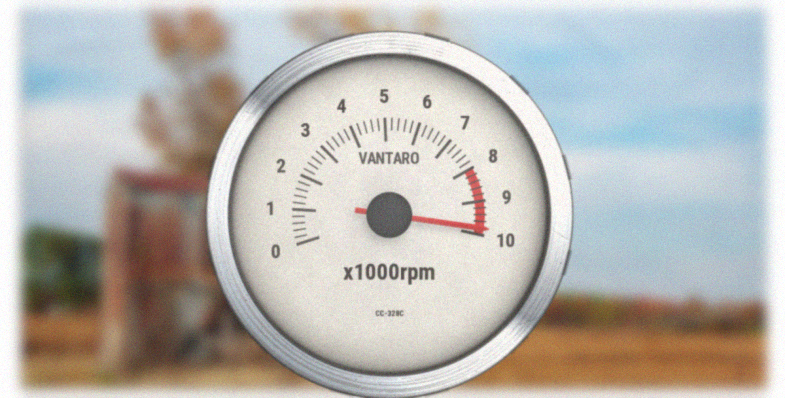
9800; rpm
